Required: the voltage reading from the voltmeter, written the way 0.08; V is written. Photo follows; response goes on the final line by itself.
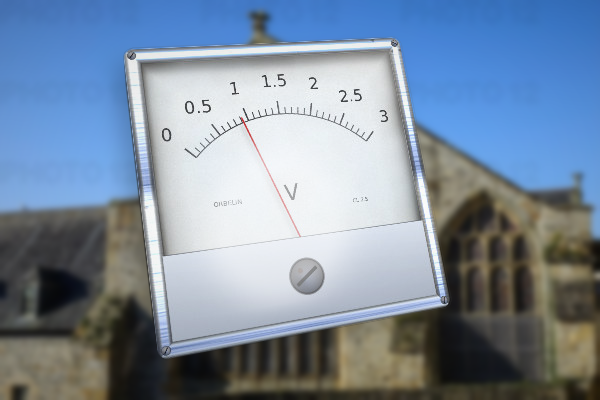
0.9; V
